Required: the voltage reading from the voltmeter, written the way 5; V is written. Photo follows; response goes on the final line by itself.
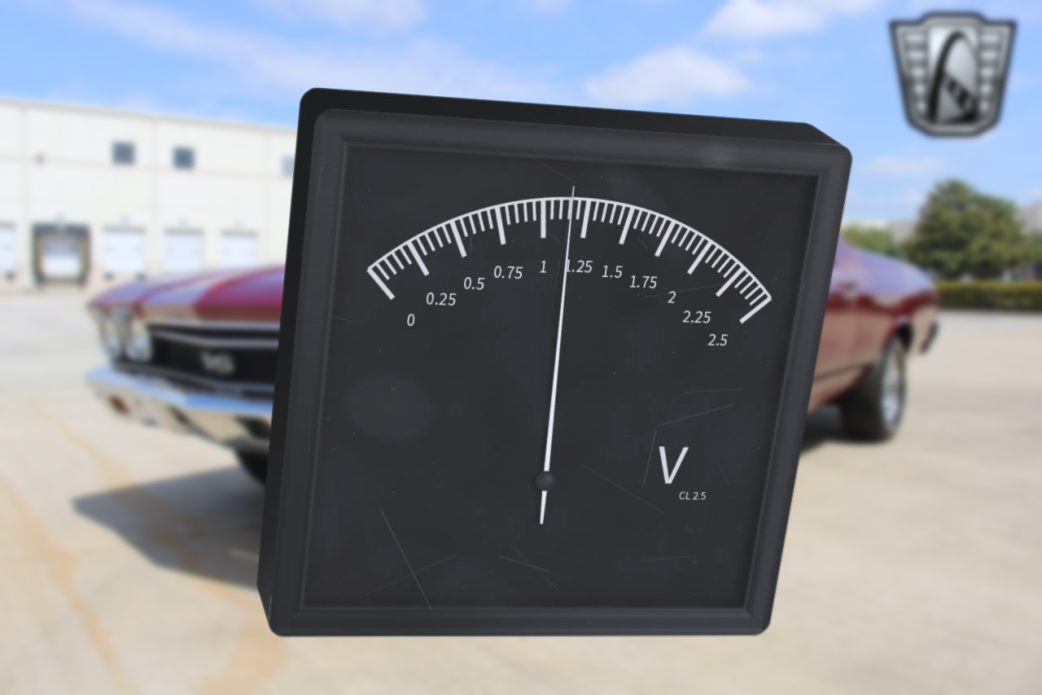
1.15; V
